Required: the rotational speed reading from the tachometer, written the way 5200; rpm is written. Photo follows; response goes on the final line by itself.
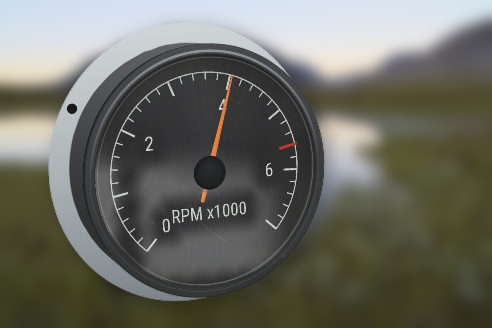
4000; rpm
